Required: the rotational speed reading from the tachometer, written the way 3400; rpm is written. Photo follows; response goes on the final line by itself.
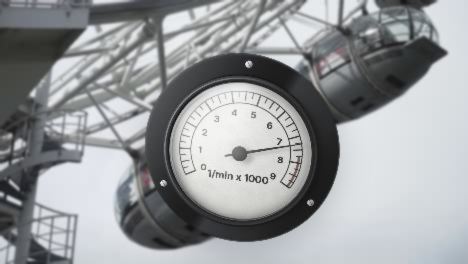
7250; rpm
